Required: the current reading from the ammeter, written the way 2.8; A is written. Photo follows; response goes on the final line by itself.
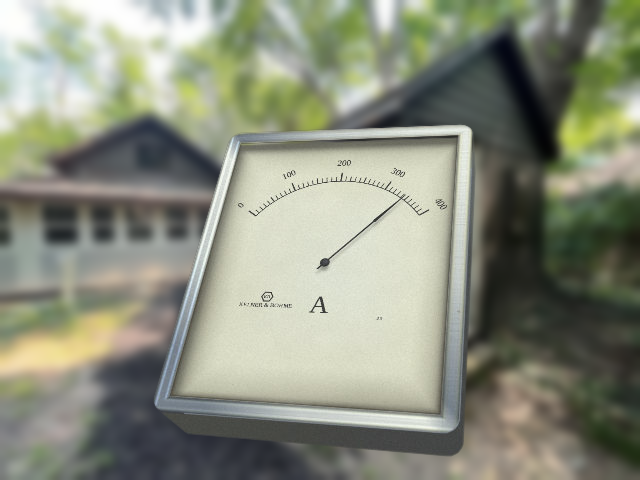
350; A
